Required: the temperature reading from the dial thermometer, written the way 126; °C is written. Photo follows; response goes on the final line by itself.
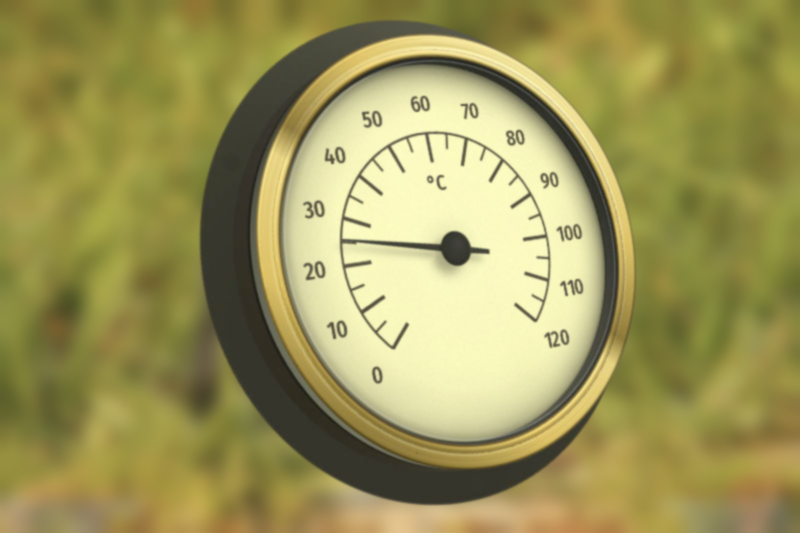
25; °C
